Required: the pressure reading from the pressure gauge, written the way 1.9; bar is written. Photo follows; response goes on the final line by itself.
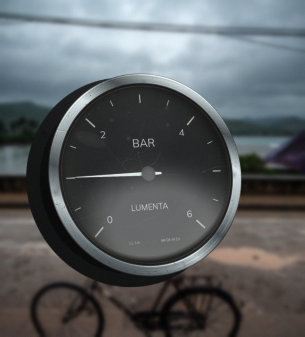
1; bar
